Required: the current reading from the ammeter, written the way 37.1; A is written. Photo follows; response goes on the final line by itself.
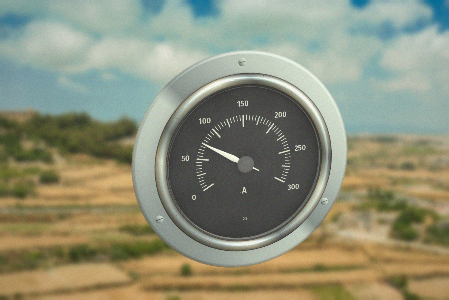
75; A
